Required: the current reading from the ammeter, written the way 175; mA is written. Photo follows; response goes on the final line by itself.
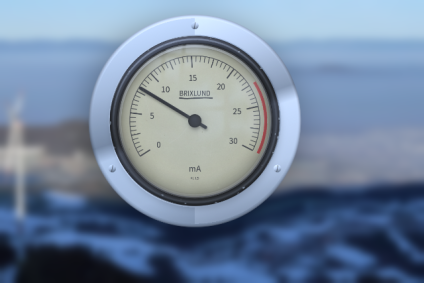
8; mA
